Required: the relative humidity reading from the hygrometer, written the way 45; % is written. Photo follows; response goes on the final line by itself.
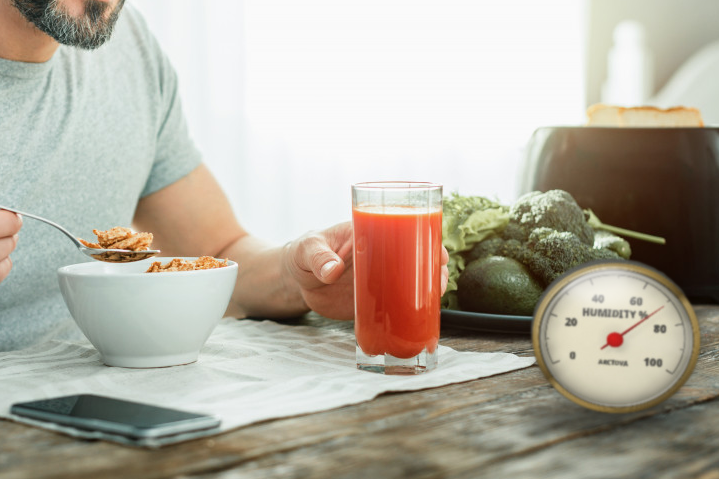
70; %
